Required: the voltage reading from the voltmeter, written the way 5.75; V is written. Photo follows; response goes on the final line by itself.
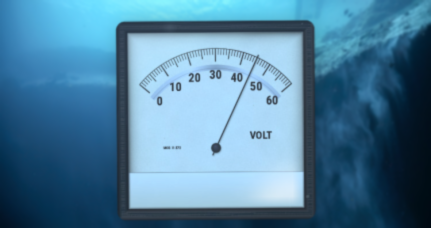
45; V
